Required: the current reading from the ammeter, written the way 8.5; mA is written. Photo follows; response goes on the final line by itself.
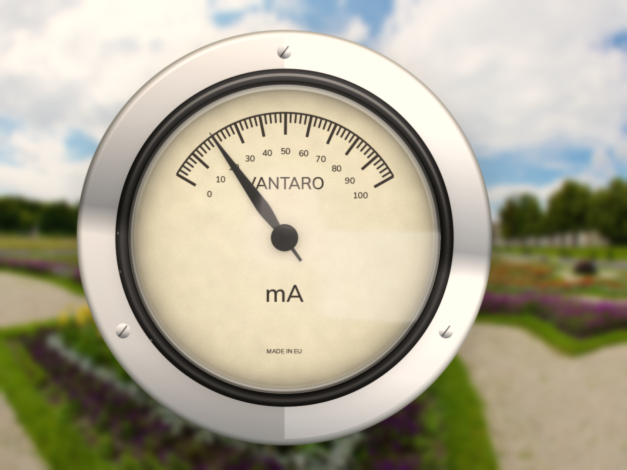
20; mA
